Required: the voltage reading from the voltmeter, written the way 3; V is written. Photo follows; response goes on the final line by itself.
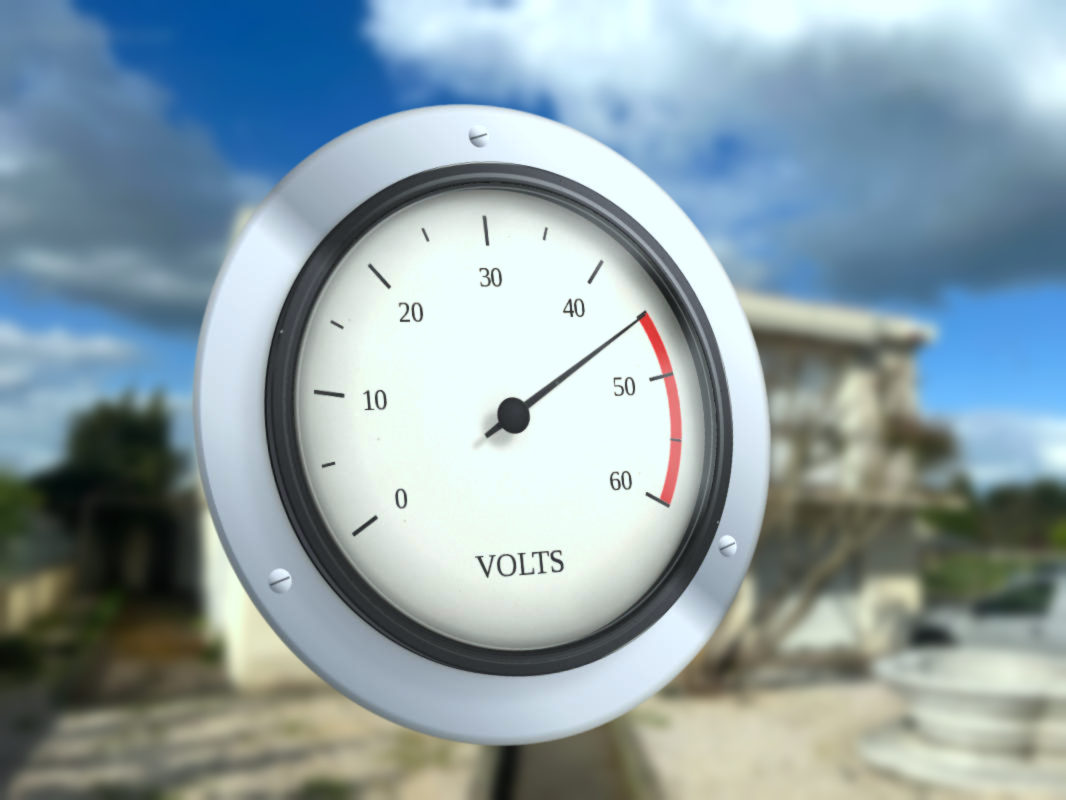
45; V
